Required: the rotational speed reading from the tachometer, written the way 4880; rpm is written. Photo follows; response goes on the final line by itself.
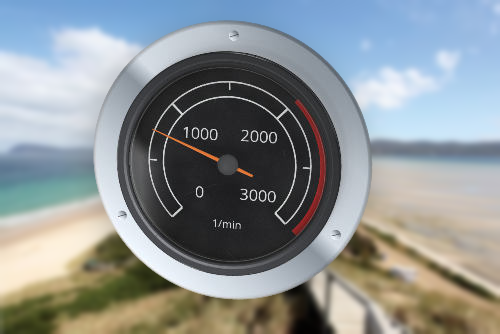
750; rpm
